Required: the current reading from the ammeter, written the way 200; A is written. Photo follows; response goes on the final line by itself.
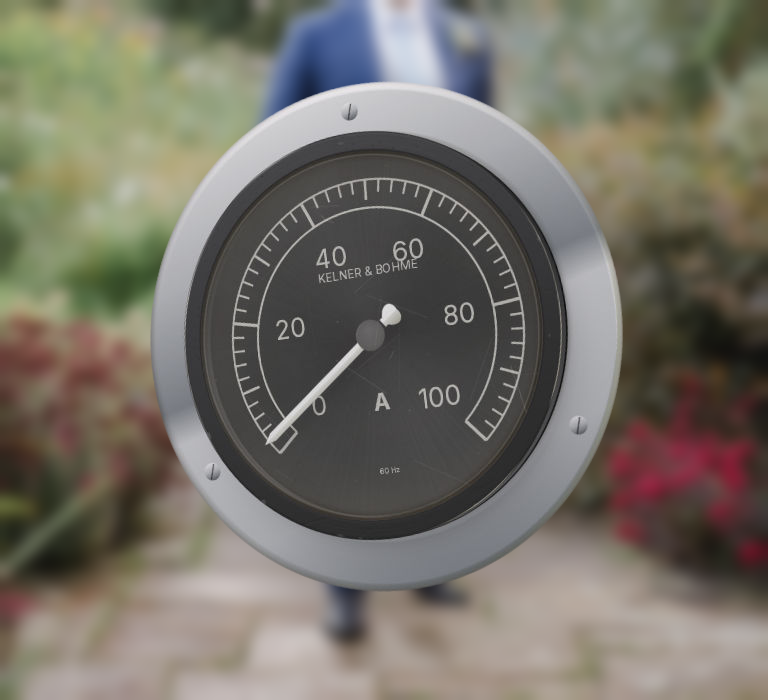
2; A
